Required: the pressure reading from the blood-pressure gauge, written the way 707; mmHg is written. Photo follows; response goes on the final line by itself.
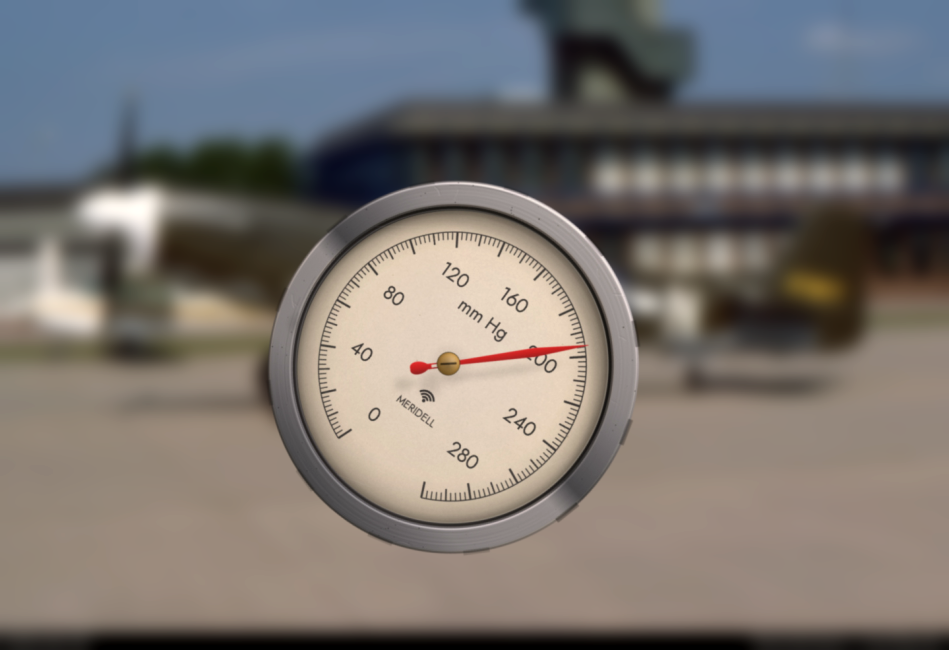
196; mmHg
